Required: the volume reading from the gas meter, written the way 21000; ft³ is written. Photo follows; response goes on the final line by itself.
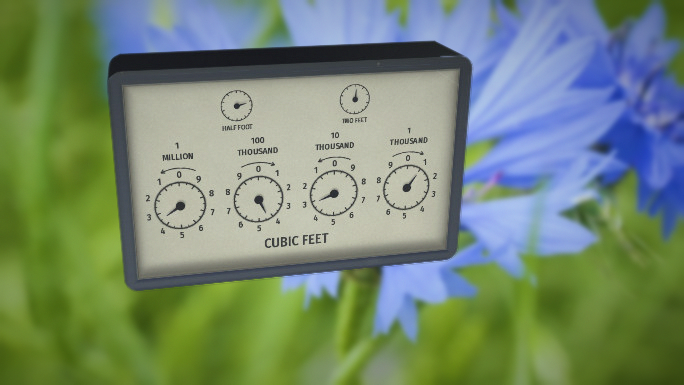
343100; ft³
